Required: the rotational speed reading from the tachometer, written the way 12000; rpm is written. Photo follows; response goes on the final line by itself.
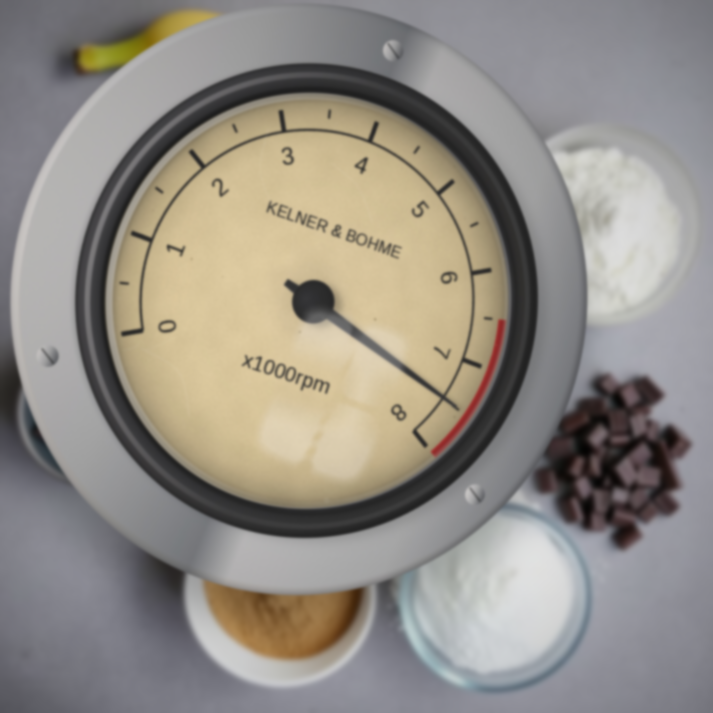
7500; rpm
